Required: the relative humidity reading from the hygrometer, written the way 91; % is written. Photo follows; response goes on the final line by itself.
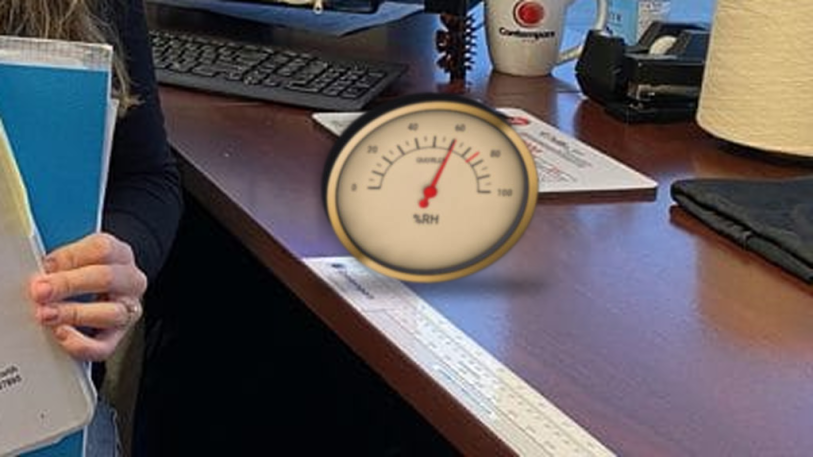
60; %
